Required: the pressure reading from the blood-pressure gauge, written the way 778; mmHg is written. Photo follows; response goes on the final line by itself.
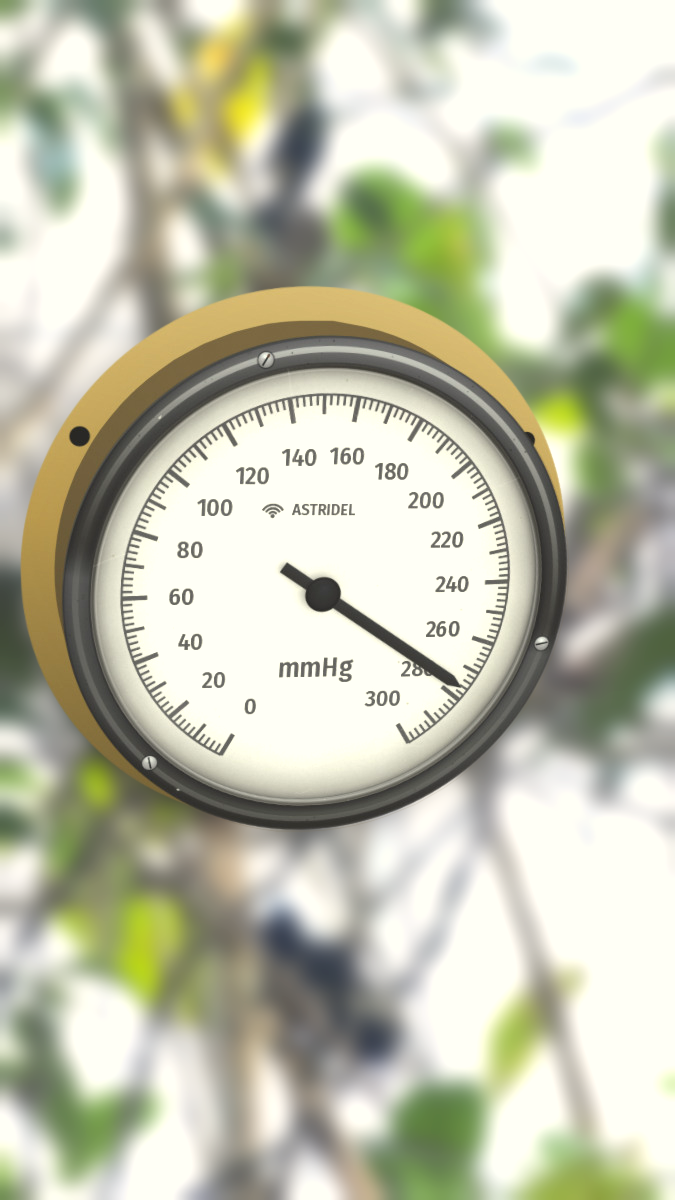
276; mmHg
